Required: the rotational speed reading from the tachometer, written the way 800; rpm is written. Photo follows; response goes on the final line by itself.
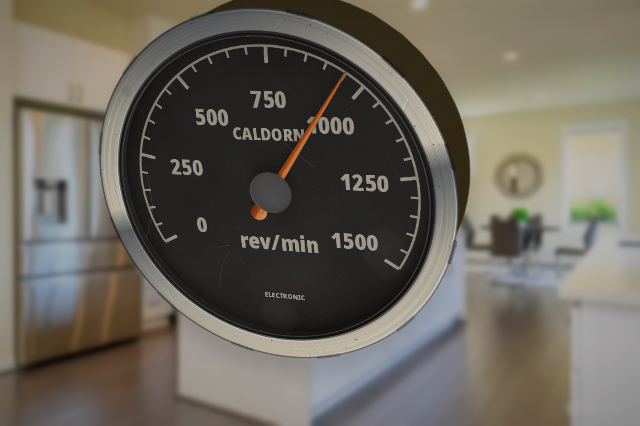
950; rpm
